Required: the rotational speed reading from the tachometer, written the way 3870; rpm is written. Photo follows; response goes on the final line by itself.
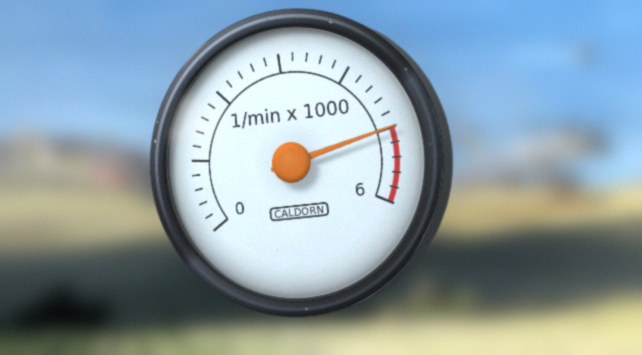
5000; rpm
